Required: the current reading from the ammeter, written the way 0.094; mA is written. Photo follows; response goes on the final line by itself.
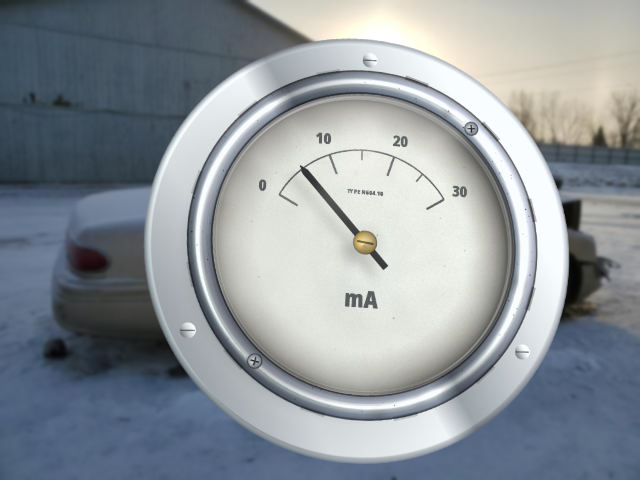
5; mA
